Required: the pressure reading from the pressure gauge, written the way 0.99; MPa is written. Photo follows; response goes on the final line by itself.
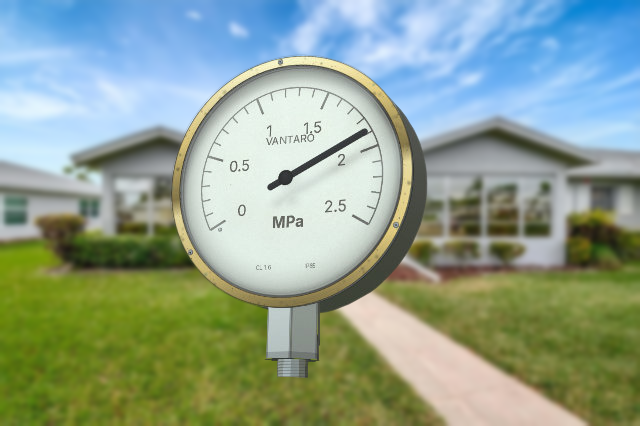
1.9; MPa
